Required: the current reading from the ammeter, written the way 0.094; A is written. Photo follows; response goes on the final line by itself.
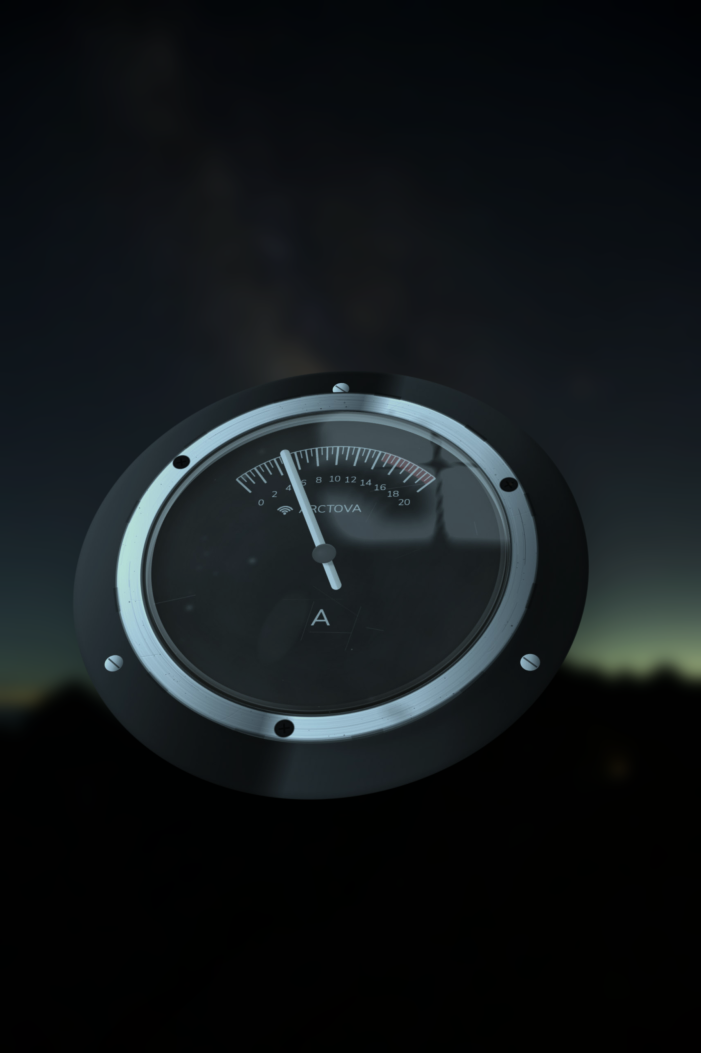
5; A
